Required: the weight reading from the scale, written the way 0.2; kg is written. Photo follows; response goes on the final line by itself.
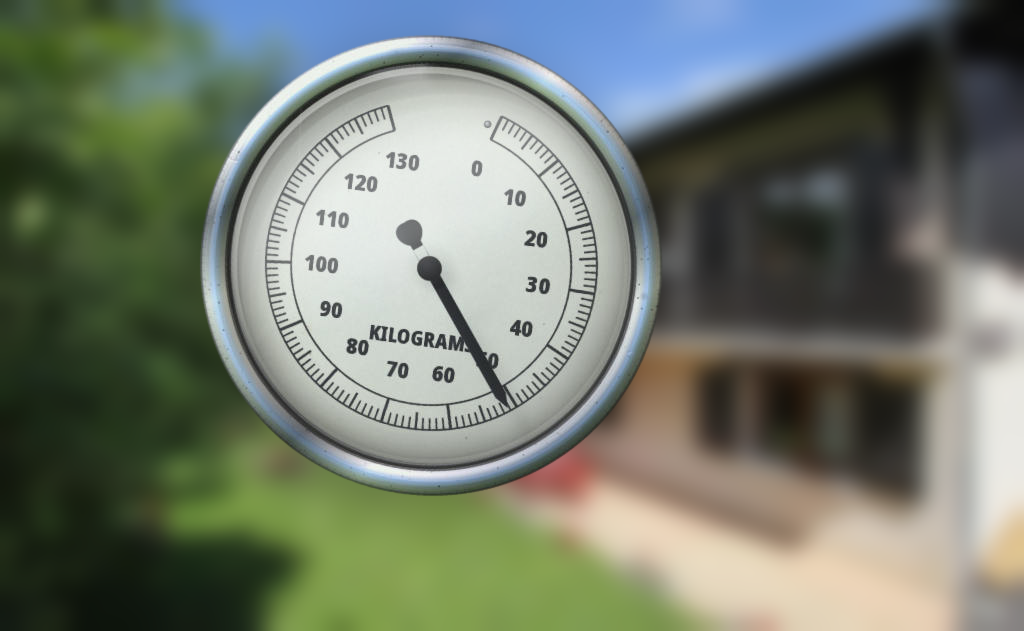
51; kg
